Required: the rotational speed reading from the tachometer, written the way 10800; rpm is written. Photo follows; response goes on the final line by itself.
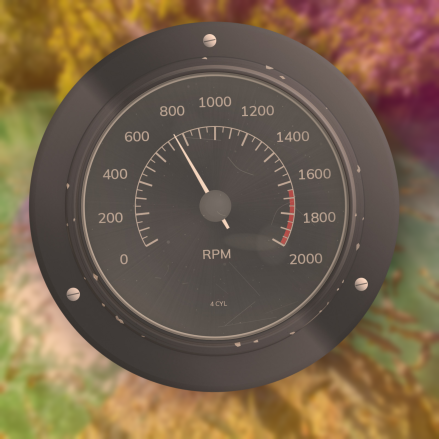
750; rpm
